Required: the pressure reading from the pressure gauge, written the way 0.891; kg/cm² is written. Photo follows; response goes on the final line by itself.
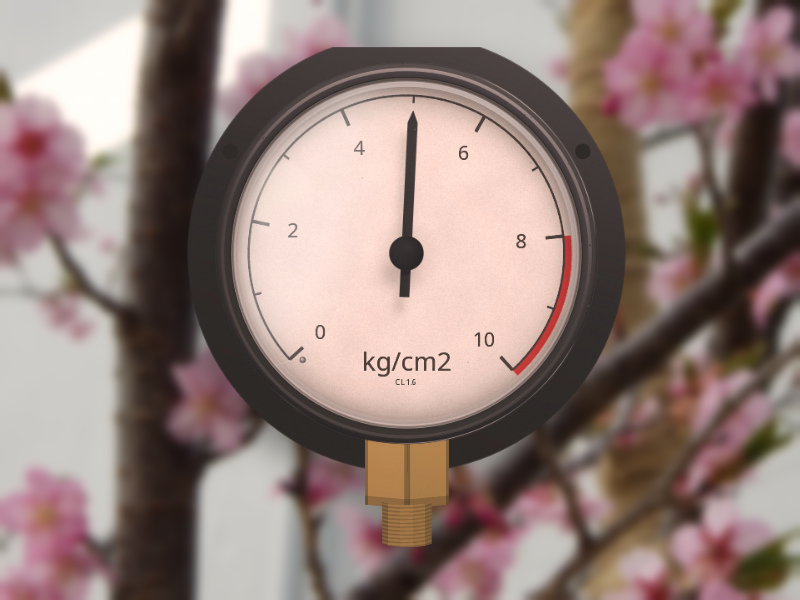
5; kg/cm²
